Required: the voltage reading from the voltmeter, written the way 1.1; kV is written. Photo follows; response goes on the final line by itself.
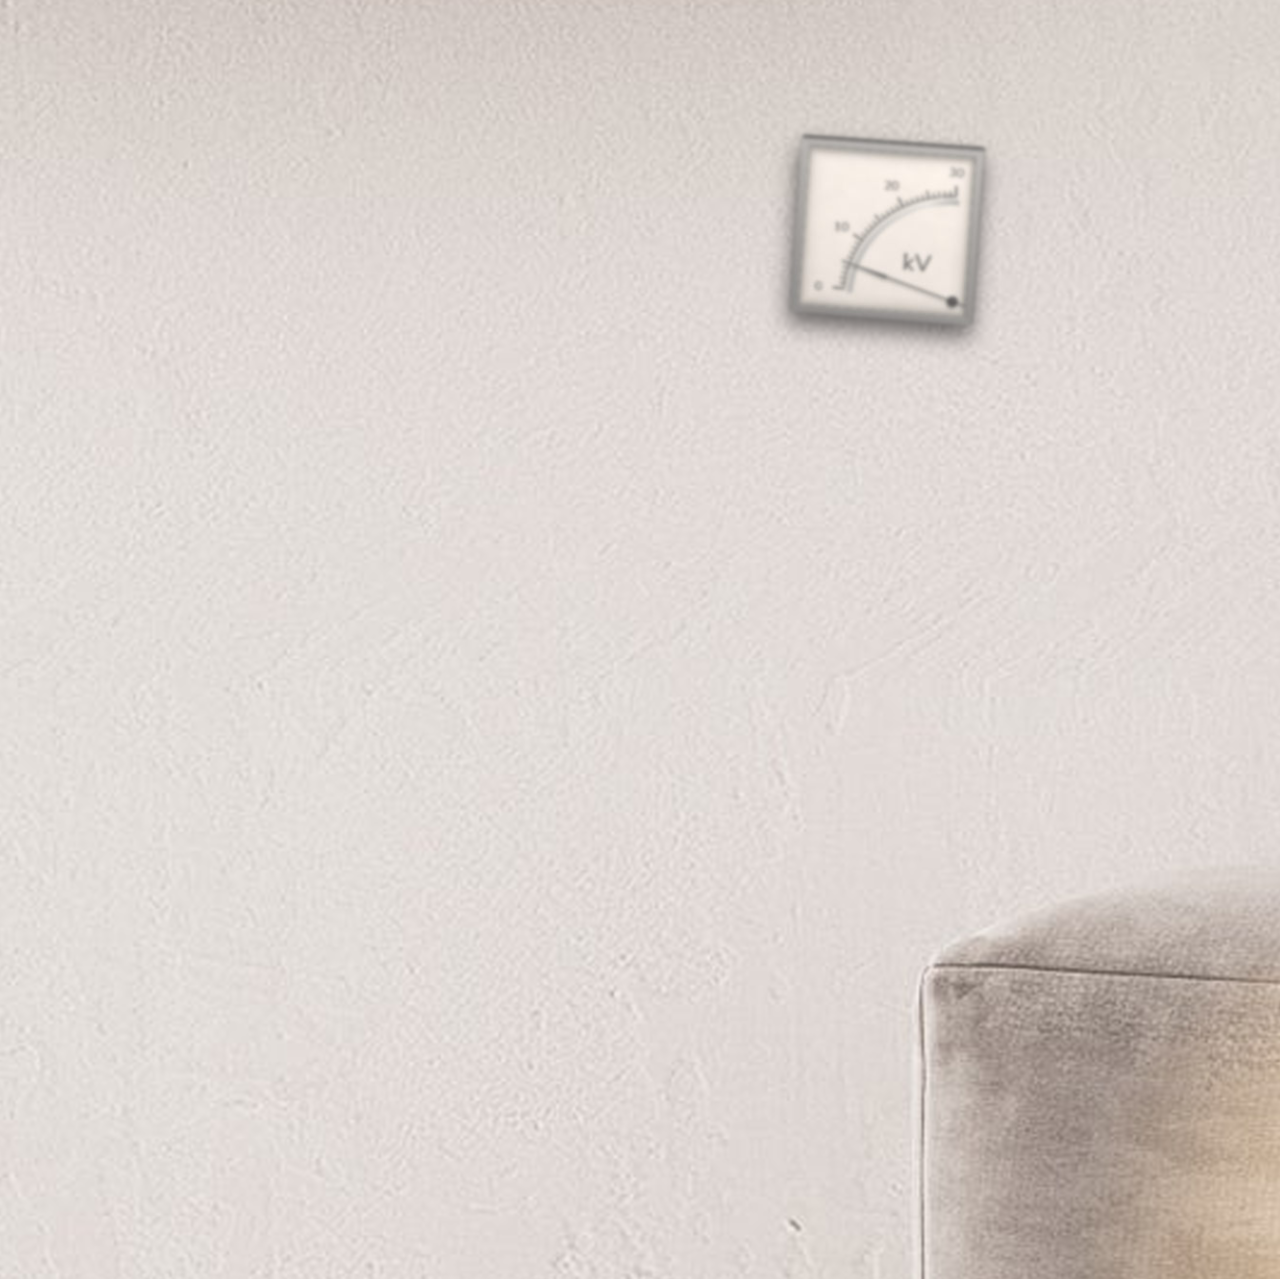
5; kV
